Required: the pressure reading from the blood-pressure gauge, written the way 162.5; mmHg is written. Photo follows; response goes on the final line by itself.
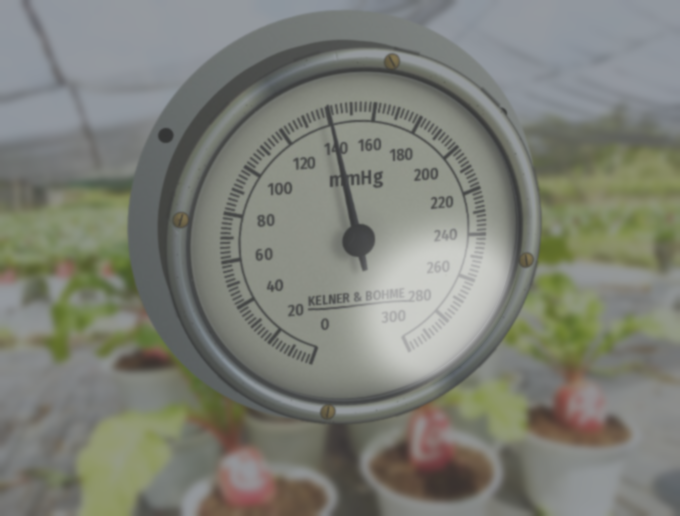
140; mmHg
